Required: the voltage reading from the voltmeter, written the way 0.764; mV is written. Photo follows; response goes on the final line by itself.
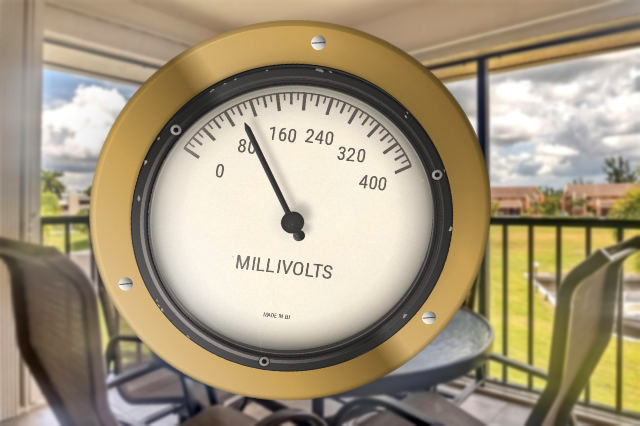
100; mV
